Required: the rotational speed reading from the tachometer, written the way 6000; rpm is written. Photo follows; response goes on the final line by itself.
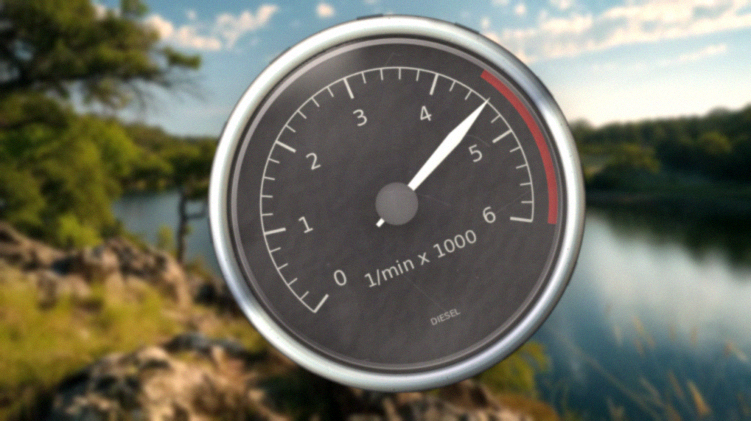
4600; rpm
